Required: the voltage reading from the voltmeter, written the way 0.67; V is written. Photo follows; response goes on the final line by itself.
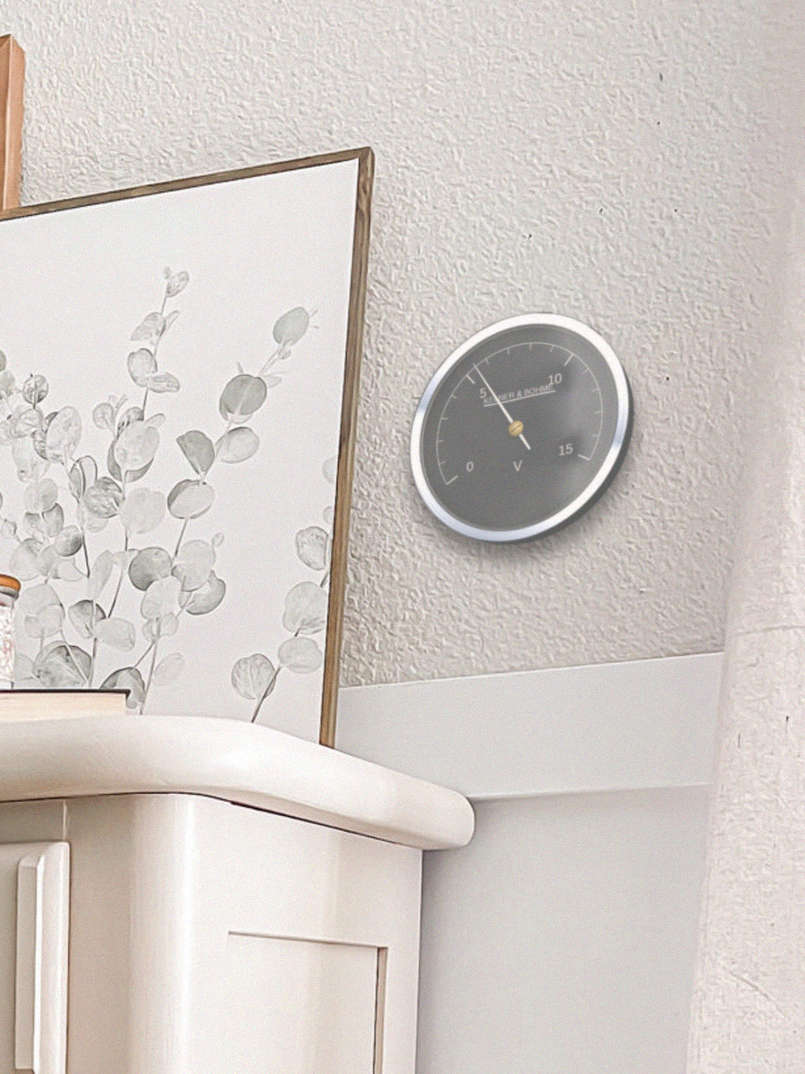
5.5; V
